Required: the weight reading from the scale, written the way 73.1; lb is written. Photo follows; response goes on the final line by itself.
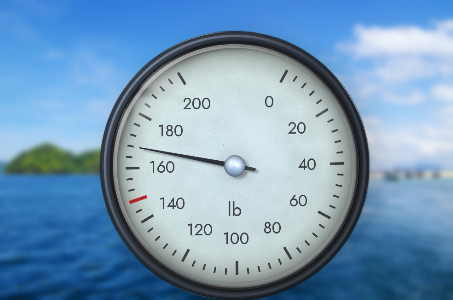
168; lb
